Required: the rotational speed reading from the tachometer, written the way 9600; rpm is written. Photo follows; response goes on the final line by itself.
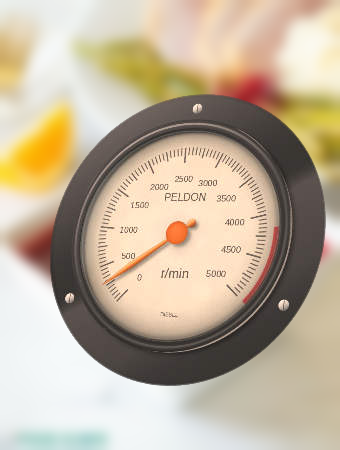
250; rpm
